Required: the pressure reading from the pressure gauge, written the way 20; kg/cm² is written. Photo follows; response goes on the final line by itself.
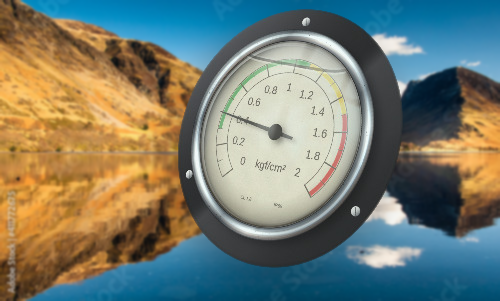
0.4; kg/cm²
